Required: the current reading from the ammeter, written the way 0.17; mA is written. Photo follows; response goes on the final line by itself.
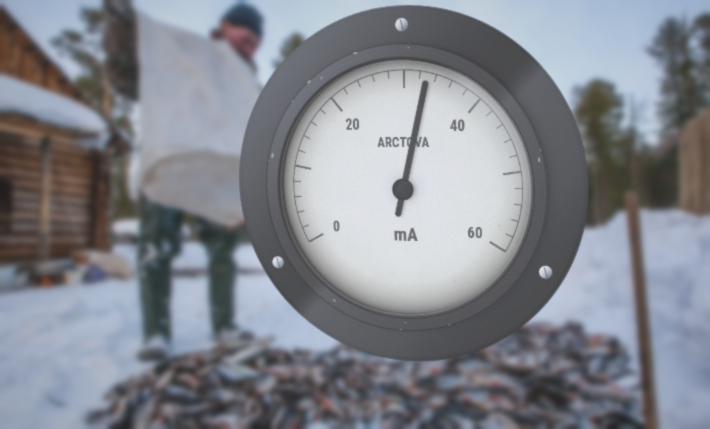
33; mA
